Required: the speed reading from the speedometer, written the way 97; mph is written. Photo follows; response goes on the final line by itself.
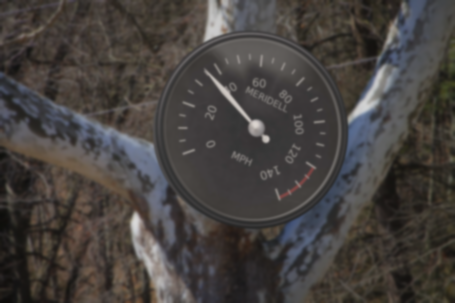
35; mph
